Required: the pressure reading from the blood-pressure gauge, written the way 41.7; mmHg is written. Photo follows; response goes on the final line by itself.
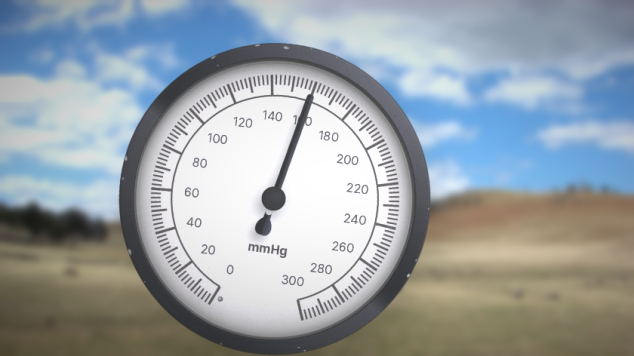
160; mmHg
